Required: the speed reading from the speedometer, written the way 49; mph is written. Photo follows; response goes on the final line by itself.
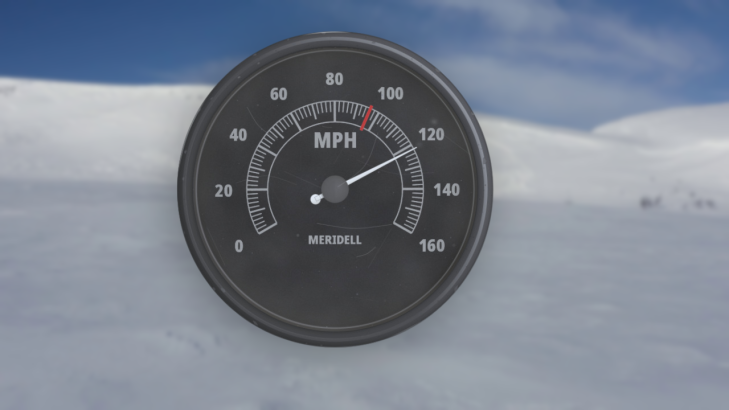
122; mph
